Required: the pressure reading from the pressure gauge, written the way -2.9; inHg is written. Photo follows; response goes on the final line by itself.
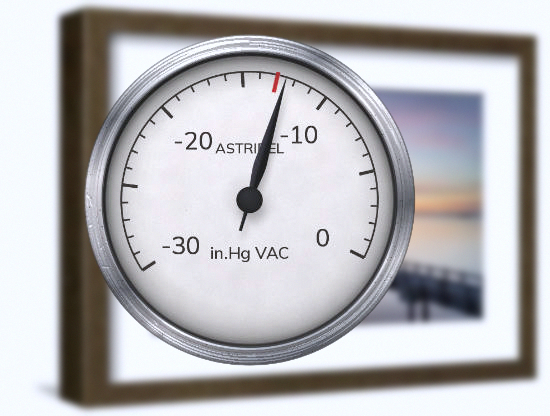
-12.5; inHg
